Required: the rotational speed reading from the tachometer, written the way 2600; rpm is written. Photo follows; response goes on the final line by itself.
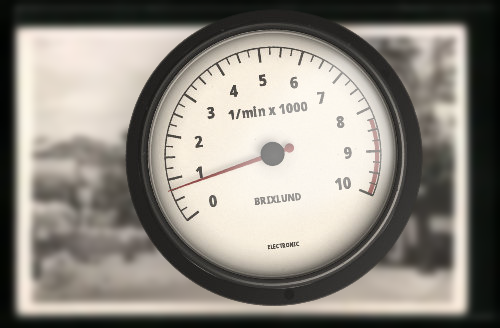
750; rpm
